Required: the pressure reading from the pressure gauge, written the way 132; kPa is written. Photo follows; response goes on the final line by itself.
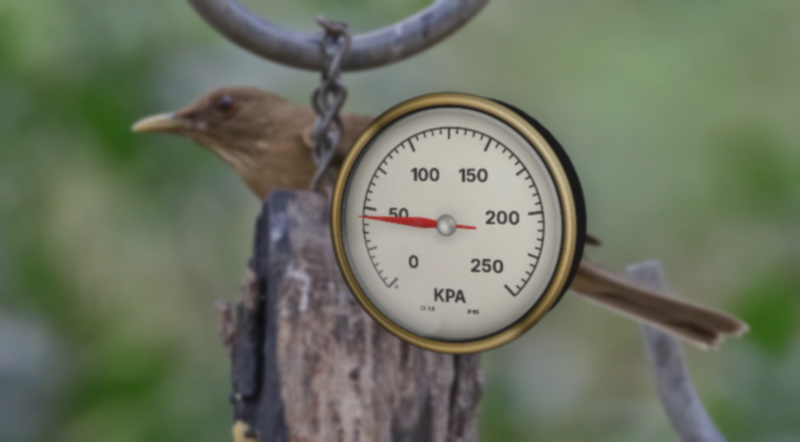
45; kPa
